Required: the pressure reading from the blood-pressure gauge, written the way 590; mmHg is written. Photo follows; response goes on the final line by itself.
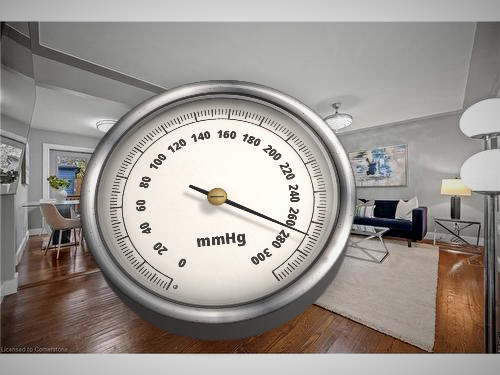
270; mmHg
